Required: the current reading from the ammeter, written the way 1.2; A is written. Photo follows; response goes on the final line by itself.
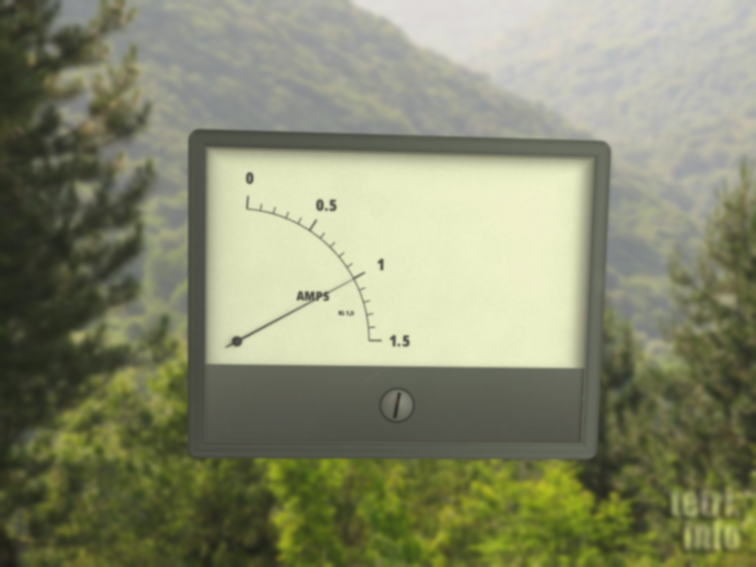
1; A
